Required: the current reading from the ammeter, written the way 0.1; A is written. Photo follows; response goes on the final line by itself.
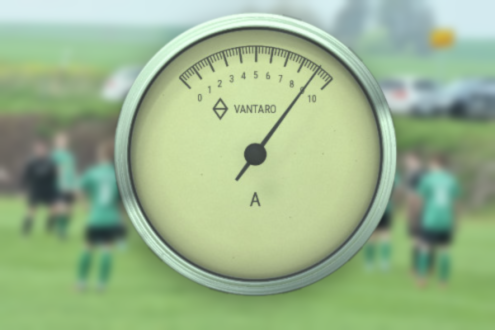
9; A
